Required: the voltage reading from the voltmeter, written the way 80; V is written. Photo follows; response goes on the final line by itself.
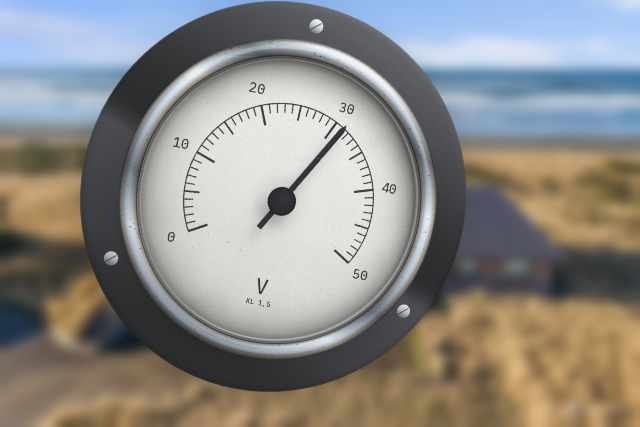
31; V
